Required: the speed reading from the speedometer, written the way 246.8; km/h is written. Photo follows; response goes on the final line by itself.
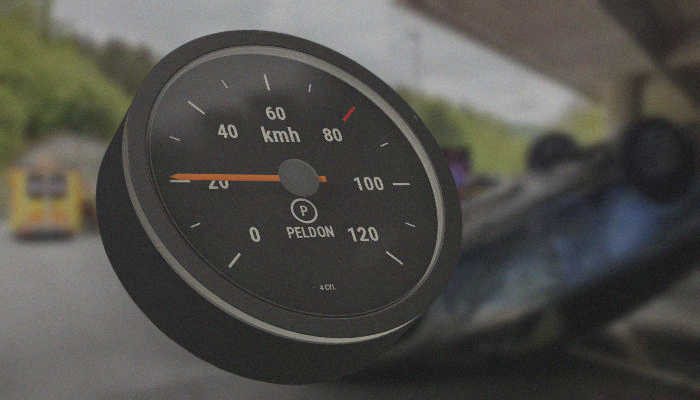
20; km/h
